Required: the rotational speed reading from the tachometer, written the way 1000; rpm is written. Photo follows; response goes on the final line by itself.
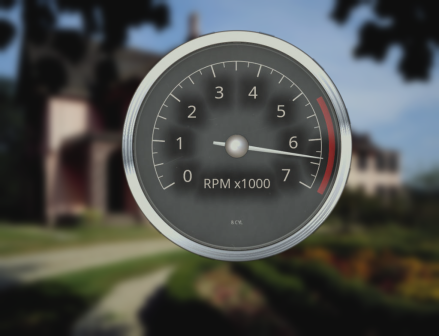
6375; rpm
